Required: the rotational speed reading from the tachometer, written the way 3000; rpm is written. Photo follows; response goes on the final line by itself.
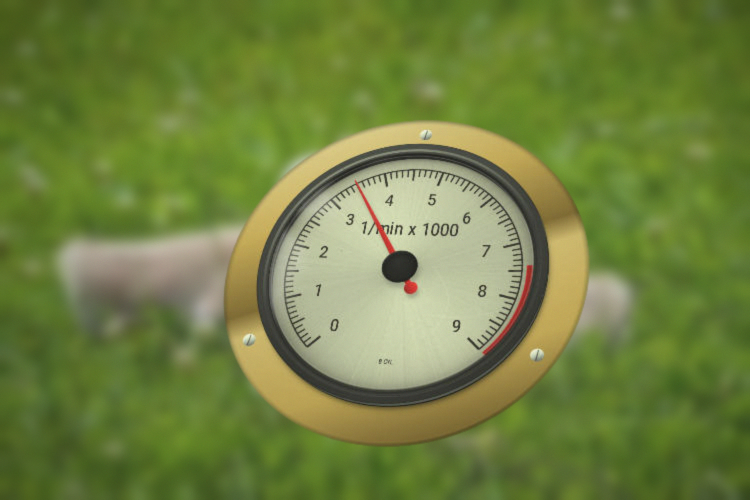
3500; rpm
